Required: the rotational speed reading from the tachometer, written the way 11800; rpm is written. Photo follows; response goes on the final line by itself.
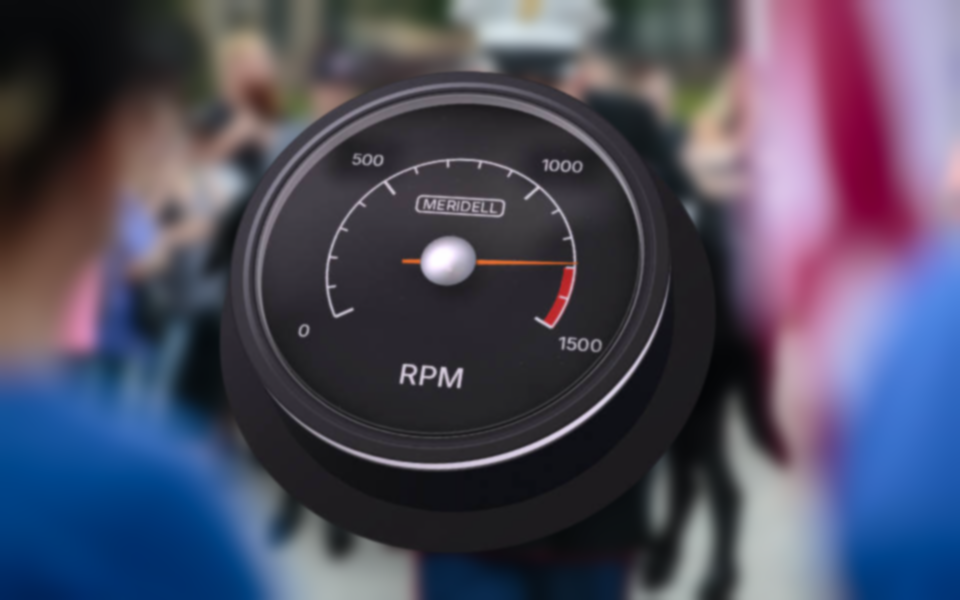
1300; rpm
